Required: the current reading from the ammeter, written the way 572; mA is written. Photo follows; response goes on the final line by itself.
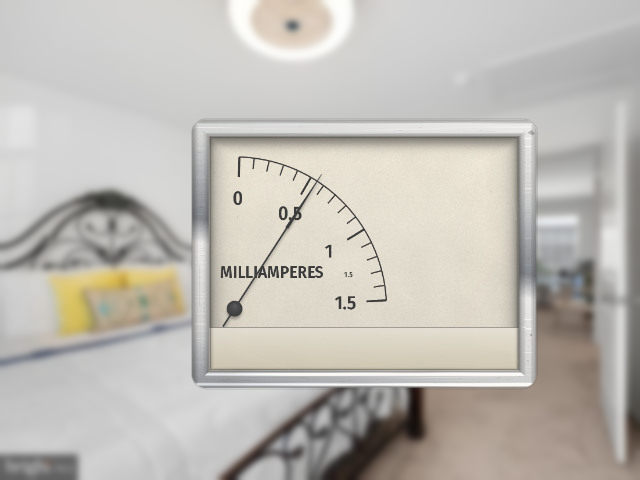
0.55; mA
